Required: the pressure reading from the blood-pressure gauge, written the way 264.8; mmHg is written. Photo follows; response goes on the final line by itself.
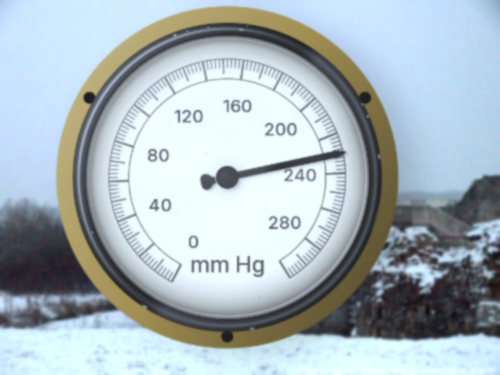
230; mmHg
